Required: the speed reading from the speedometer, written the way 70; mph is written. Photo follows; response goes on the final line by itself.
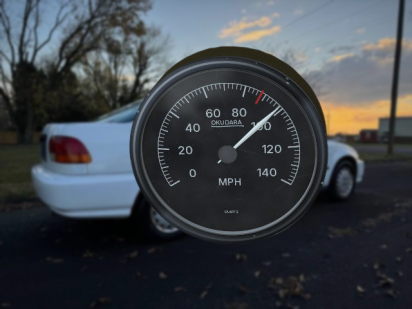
98; mph
